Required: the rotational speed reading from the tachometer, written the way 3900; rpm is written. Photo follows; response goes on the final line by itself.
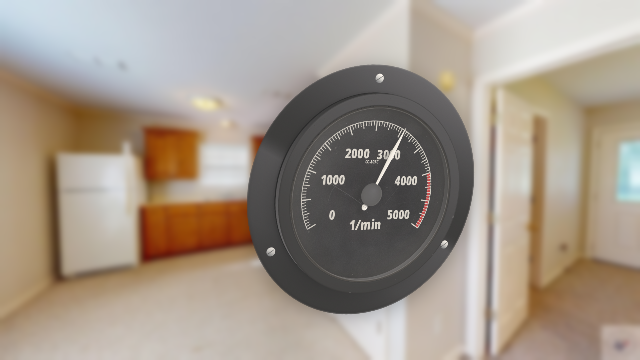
3000; rpm
